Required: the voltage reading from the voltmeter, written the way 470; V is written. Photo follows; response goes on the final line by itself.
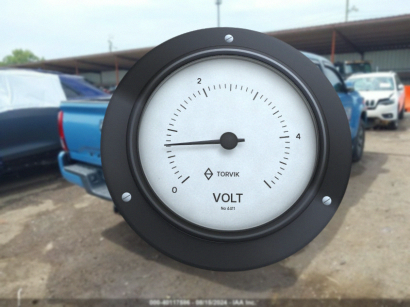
0.7; V
